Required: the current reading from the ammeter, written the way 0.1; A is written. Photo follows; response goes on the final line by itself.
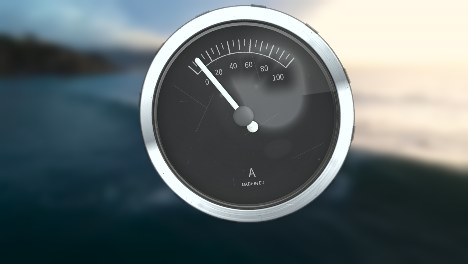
10; A
